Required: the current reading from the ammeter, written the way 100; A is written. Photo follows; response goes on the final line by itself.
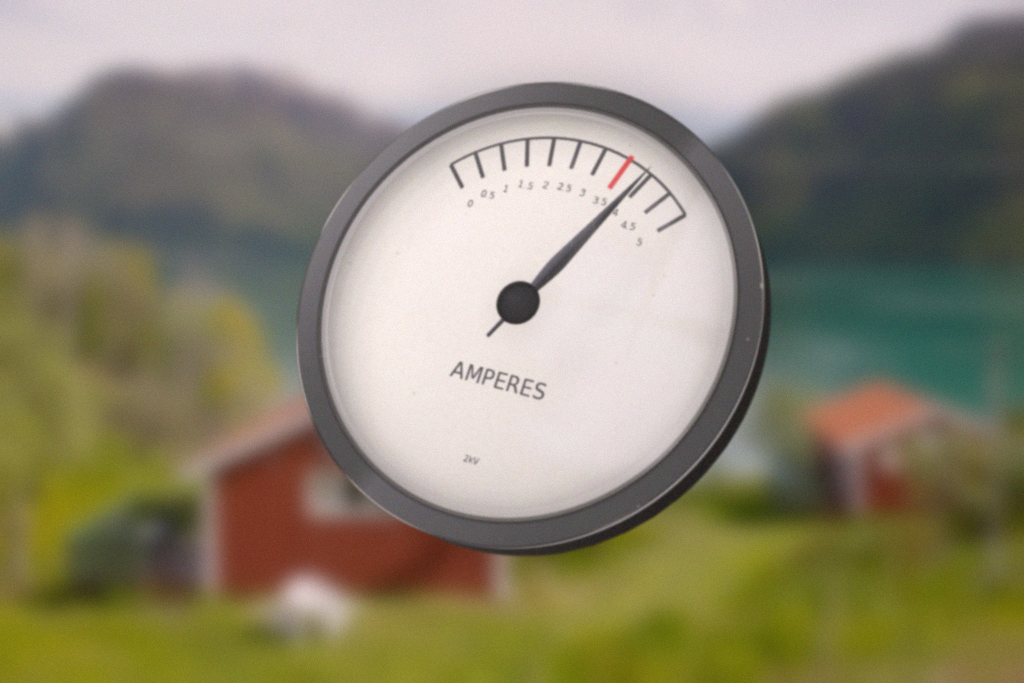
4; A
